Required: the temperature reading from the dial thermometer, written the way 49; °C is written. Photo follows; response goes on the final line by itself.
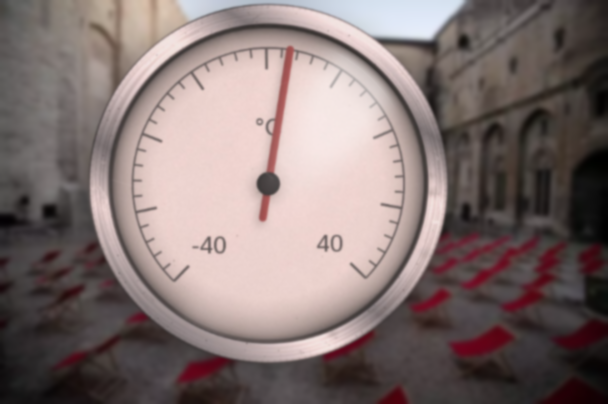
3; °C
